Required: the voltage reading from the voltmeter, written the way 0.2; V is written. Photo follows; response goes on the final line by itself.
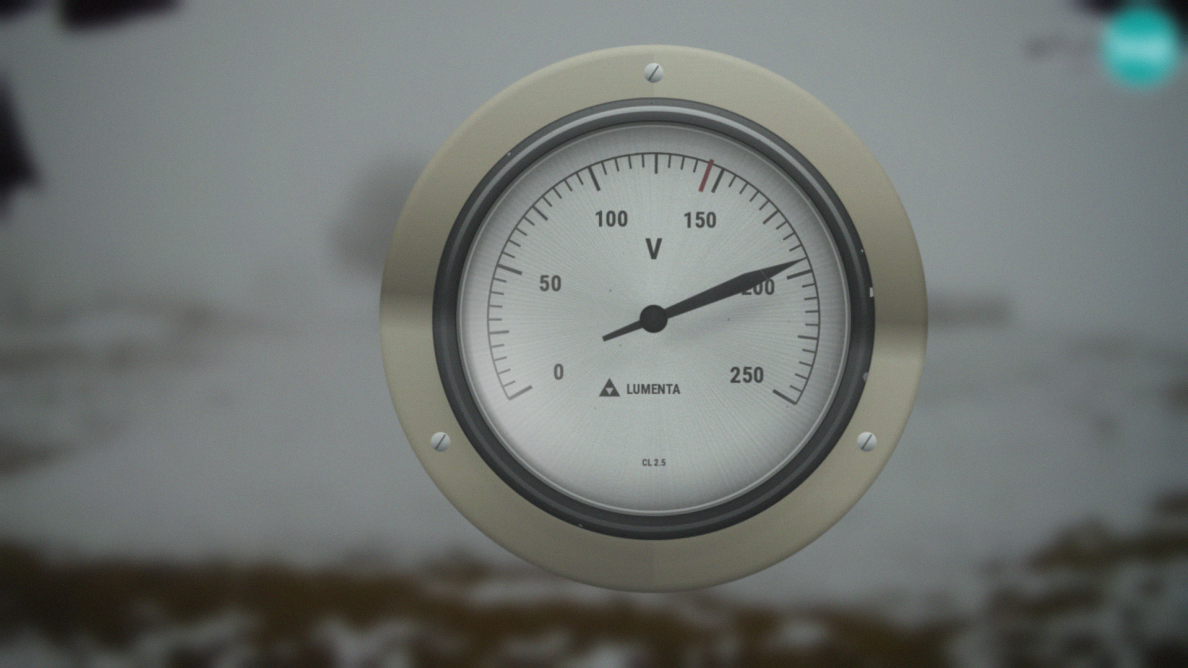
195; V
